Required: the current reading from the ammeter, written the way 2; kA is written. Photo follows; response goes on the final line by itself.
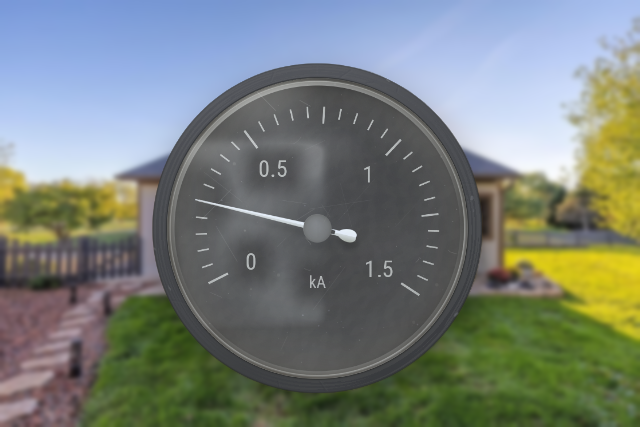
0.25; kA
